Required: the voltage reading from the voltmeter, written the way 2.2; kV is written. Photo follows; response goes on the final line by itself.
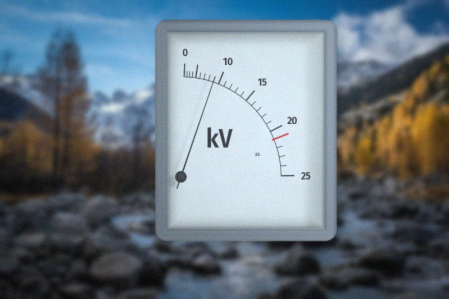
9; kV
